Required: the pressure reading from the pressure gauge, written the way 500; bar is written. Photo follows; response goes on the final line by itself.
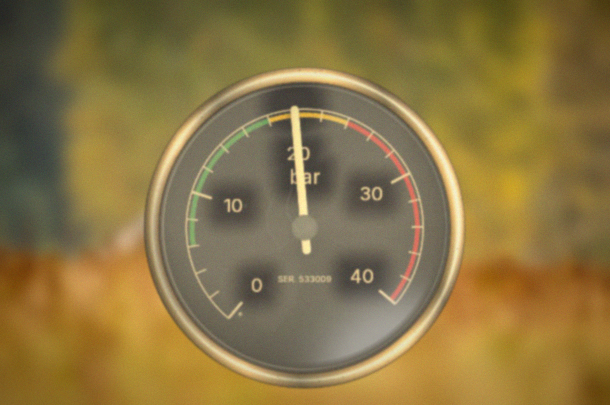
20; bar
